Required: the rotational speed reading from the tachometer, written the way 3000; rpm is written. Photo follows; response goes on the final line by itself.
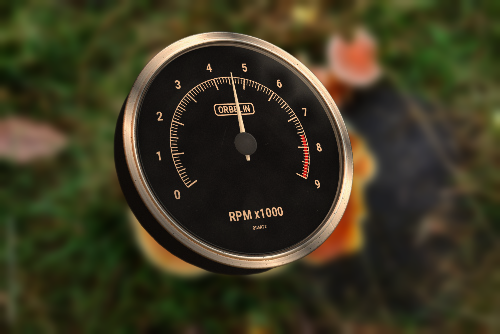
4500; rpm
